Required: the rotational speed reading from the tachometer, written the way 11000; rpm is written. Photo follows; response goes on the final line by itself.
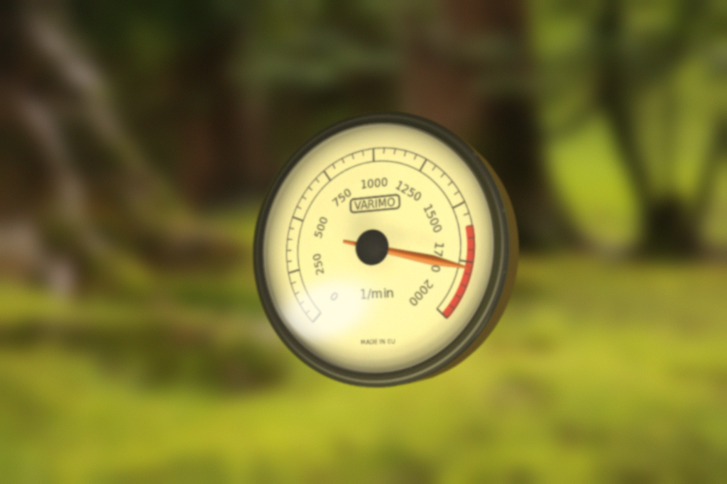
1775; rpm
